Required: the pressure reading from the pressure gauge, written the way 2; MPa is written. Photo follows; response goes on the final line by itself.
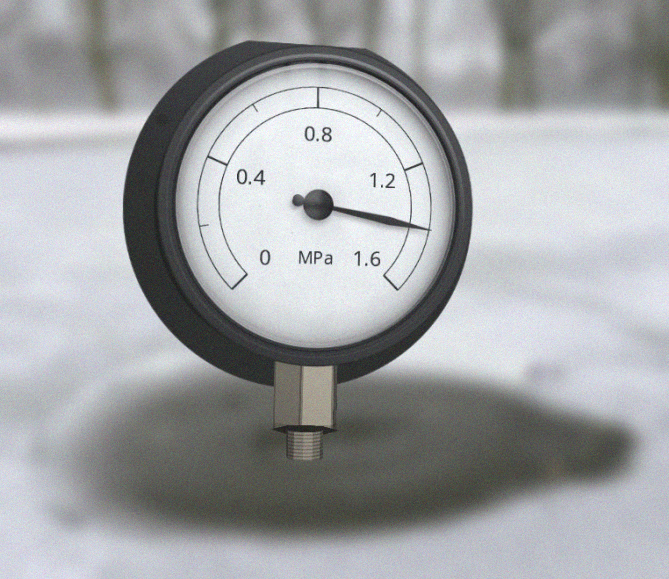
1.4; MPa
